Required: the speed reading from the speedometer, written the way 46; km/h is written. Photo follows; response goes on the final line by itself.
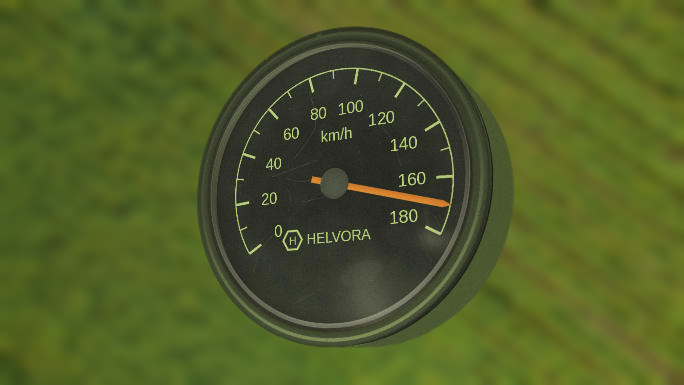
170; km/h
